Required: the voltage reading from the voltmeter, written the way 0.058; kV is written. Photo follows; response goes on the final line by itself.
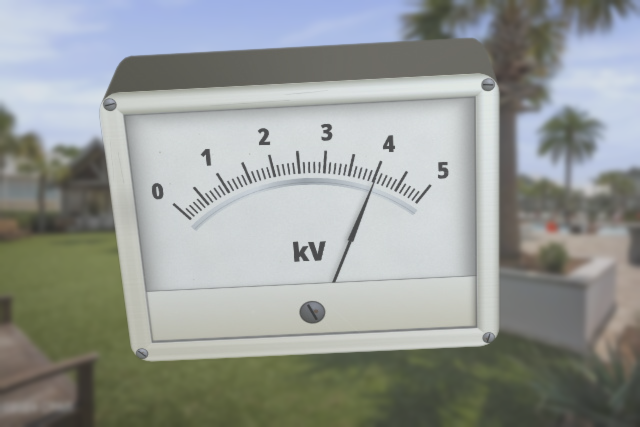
4; kV
